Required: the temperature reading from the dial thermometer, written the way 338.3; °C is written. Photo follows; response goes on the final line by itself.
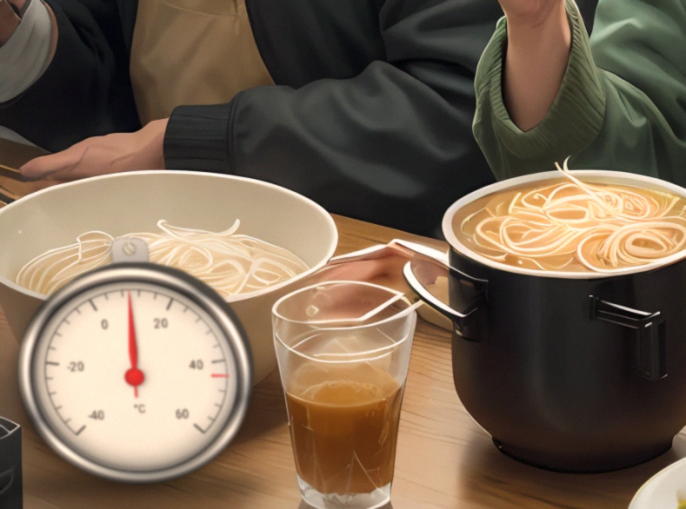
10; °C
